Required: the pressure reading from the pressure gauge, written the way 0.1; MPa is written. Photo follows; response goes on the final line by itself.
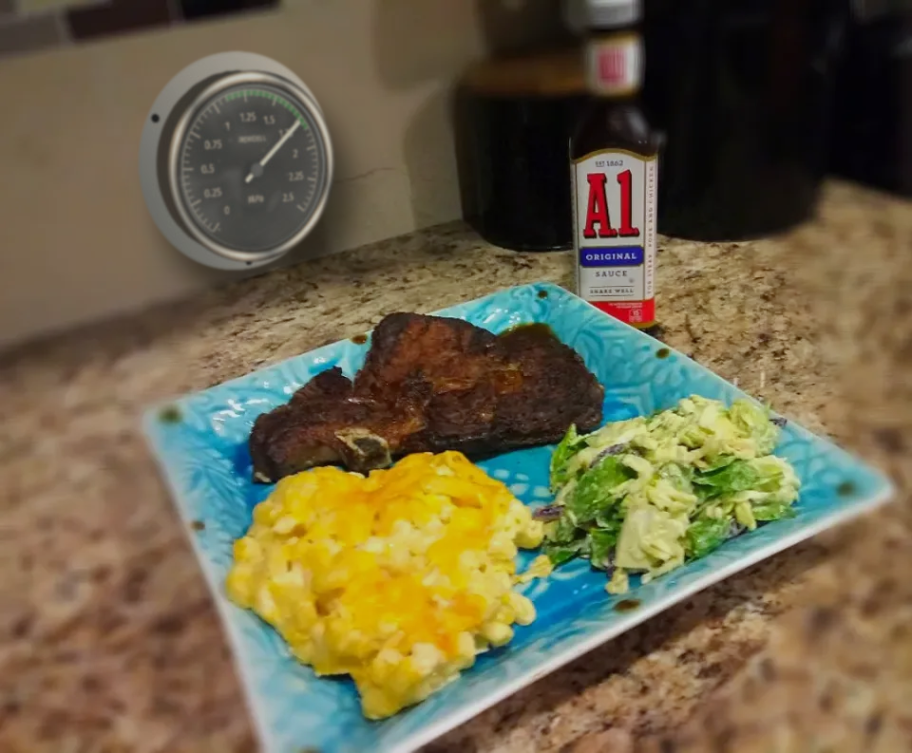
1.75; MPa
